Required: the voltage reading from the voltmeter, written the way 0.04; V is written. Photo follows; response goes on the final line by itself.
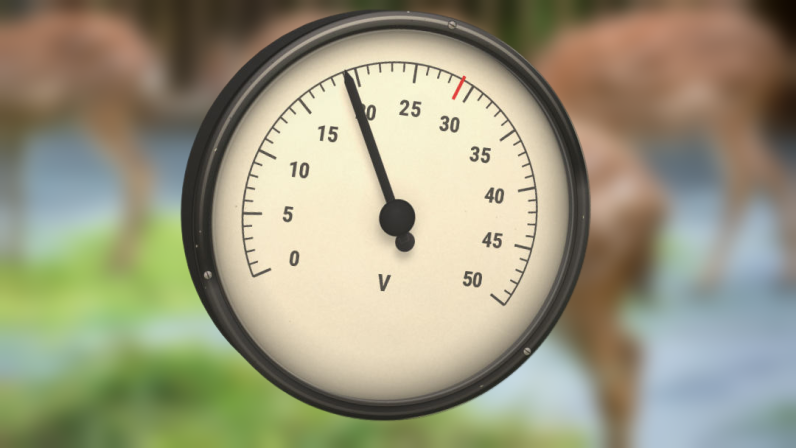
19; V
